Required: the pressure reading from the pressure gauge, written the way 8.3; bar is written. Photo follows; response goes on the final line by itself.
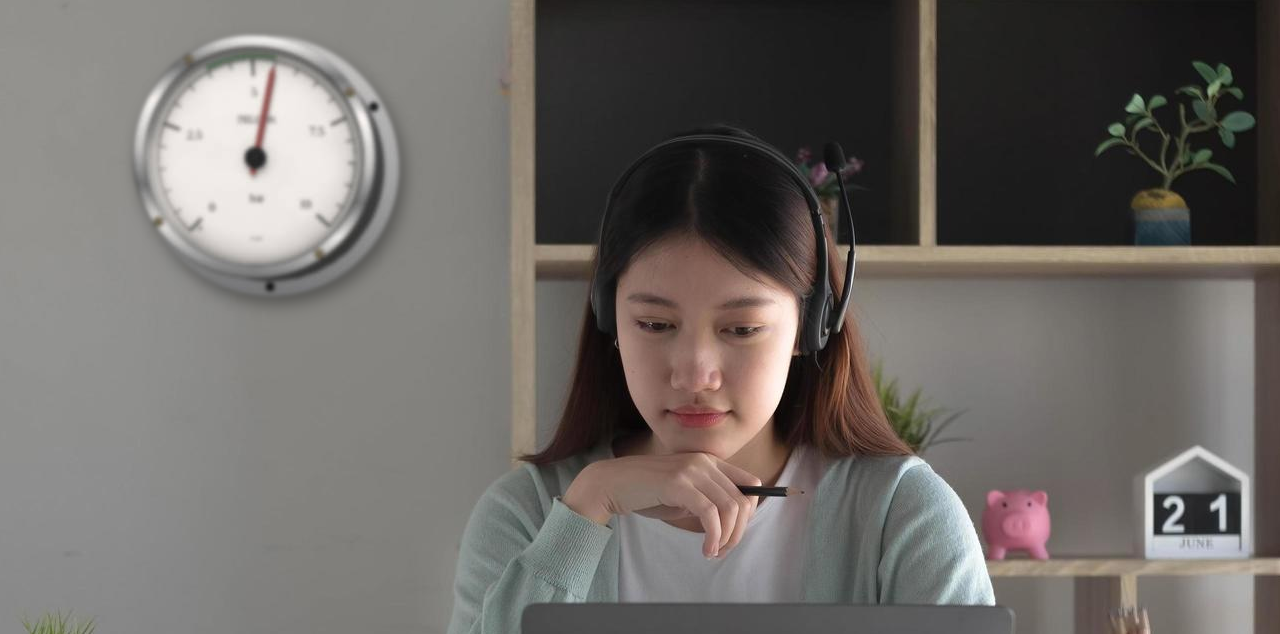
5.5; bar
